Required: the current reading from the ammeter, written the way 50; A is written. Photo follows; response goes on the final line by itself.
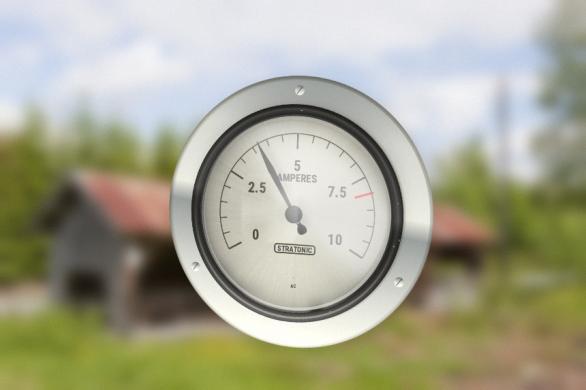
3.75; A
